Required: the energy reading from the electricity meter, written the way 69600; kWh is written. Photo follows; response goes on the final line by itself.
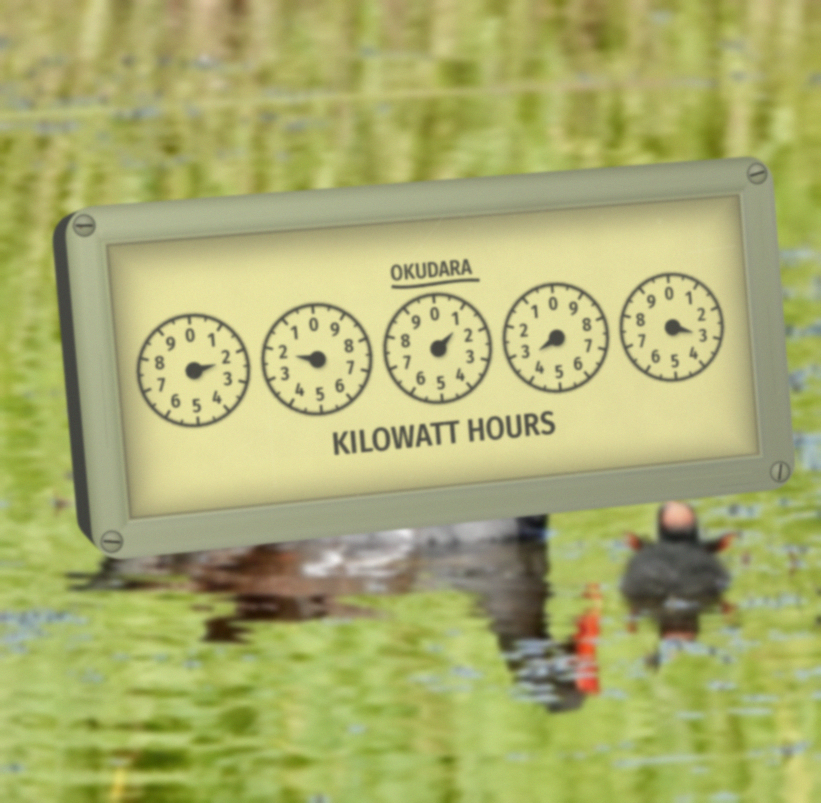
22133; kWh
